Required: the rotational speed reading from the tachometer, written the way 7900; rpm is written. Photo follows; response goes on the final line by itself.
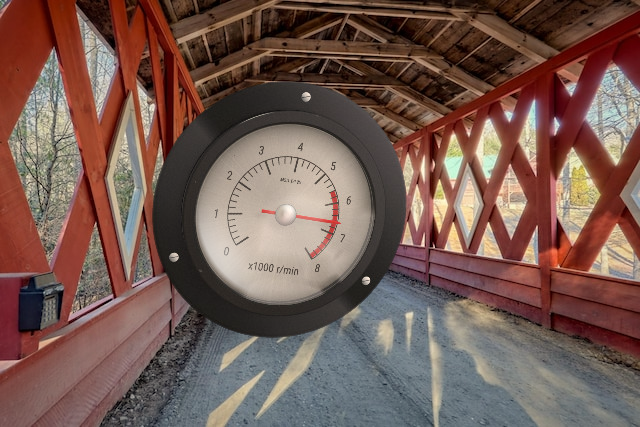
6600; rpm
